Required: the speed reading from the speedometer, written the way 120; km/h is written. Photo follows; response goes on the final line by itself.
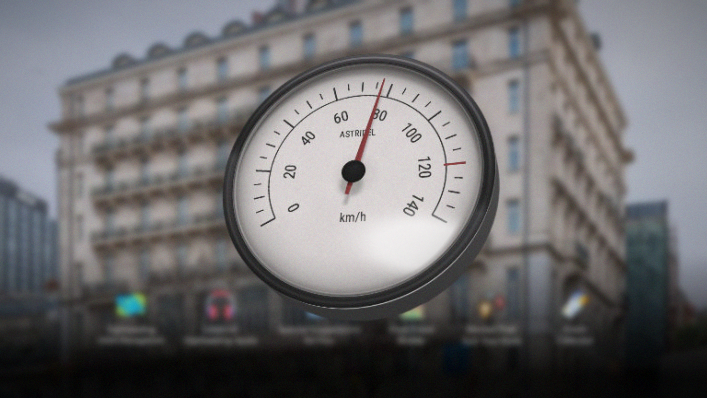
77.5; km/h
